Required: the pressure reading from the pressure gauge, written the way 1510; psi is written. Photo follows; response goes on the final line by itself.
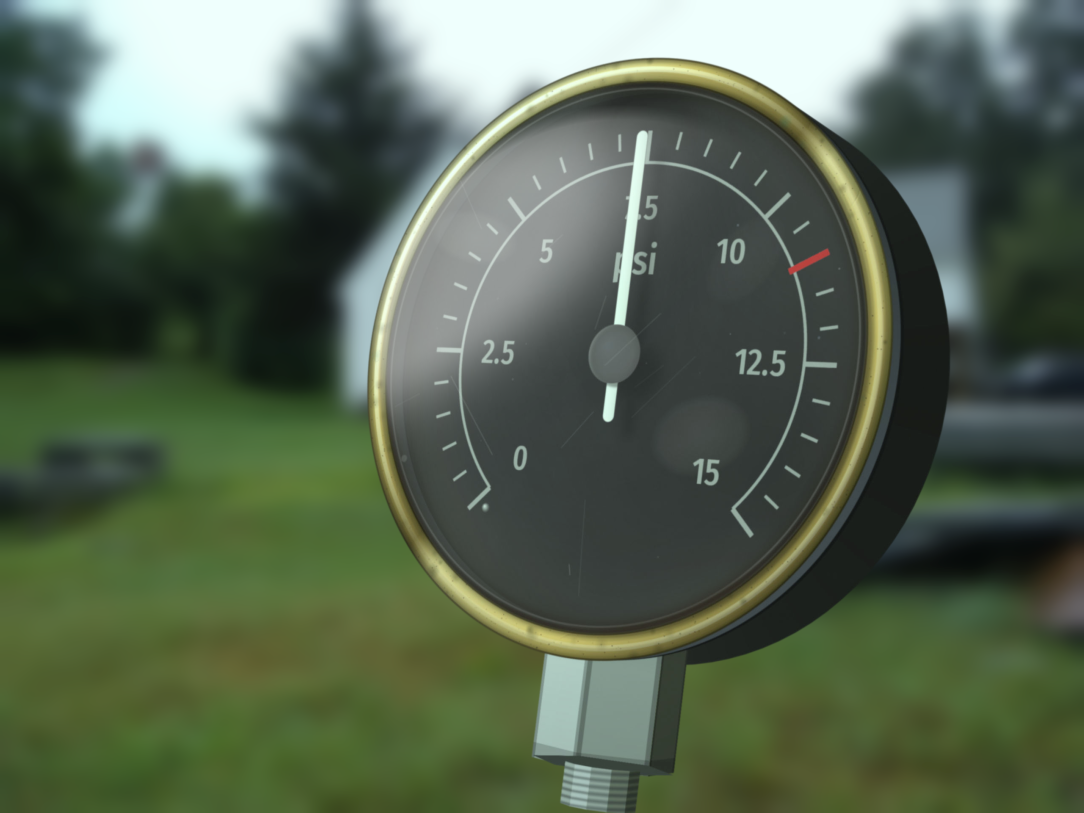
7.5; psi
